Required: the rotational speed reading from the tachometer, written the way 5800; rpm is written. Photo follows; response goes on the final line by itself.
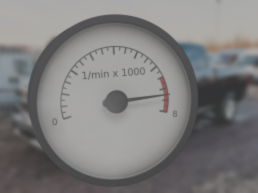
7250; rpm
